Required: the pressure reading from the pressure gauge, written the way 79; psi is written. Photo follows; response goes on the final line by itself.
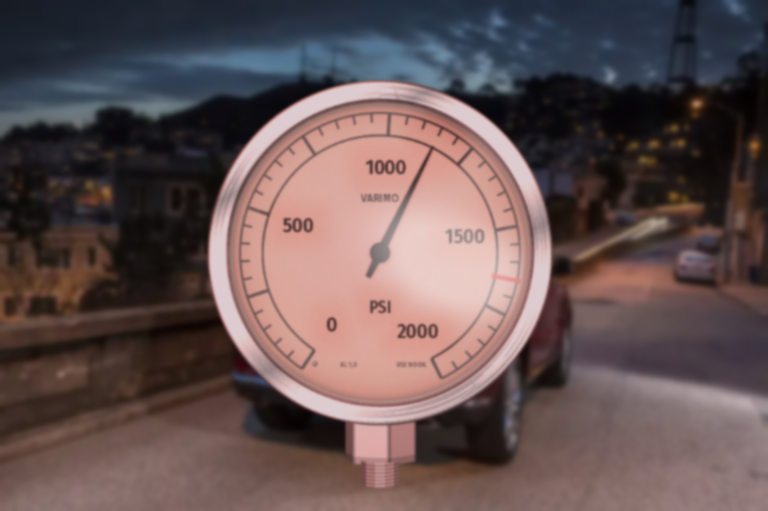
1150; psi
